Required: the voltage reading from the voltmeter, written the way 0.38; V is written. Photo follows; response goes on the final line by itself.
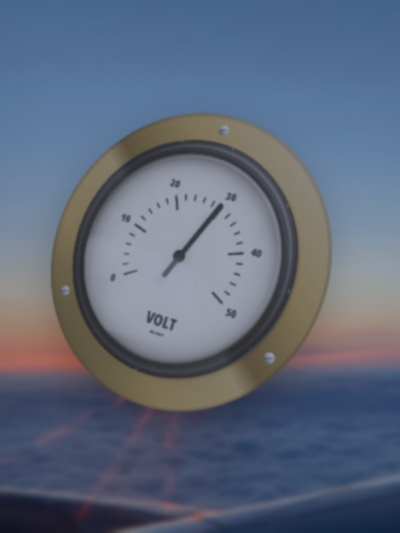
30; V
